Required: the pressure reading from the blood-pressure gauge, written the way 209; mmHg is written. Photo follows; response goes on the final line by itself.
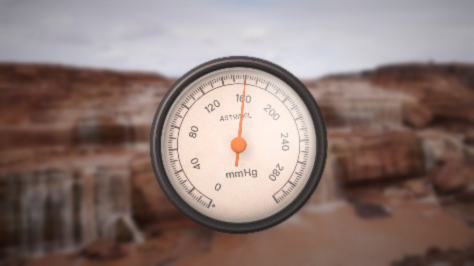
160; mmHg
